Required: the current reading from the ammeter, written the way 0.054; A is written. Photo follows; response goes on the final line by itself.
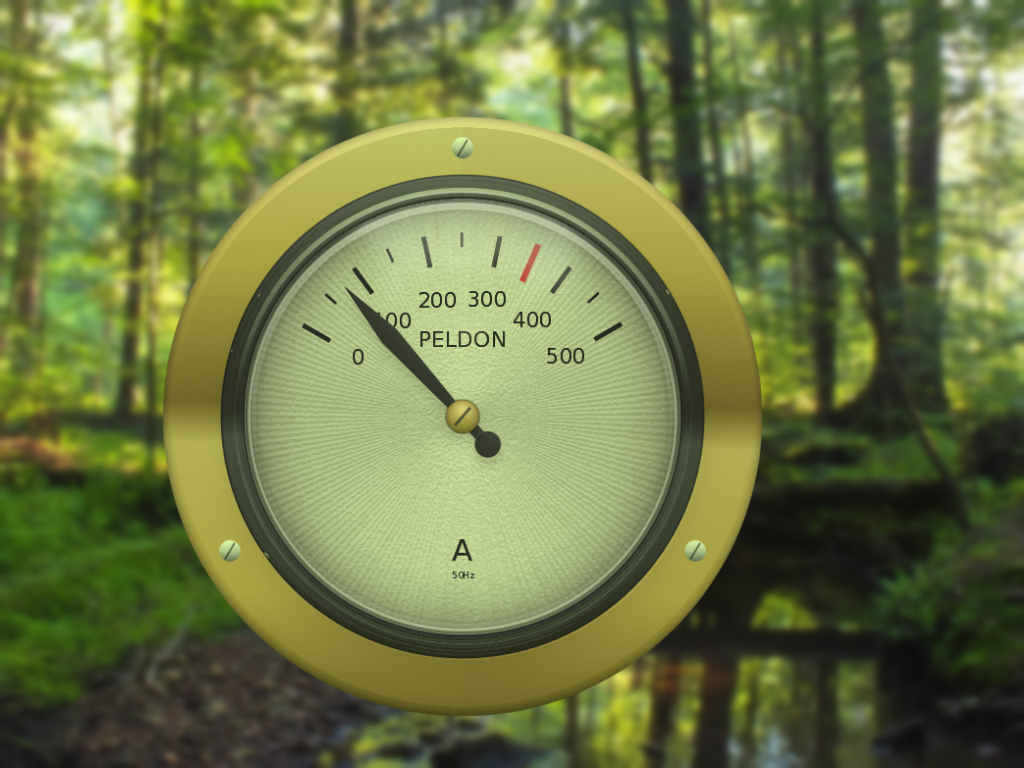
75; A
